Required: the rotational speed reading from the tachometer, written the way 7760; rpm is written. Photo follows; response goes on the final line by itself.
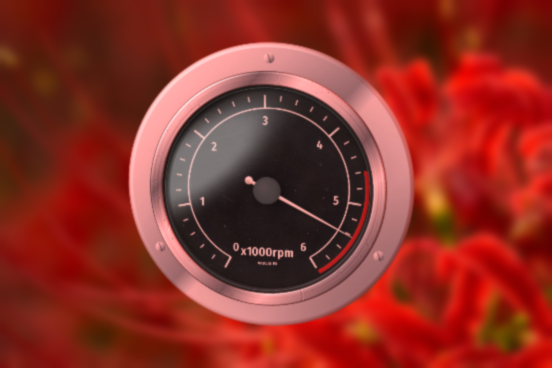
5400; rpm
